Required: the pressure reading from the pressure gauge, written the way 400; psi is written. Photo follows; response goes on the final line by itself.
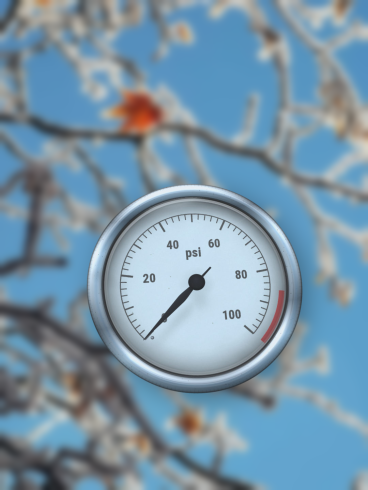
0; psi
